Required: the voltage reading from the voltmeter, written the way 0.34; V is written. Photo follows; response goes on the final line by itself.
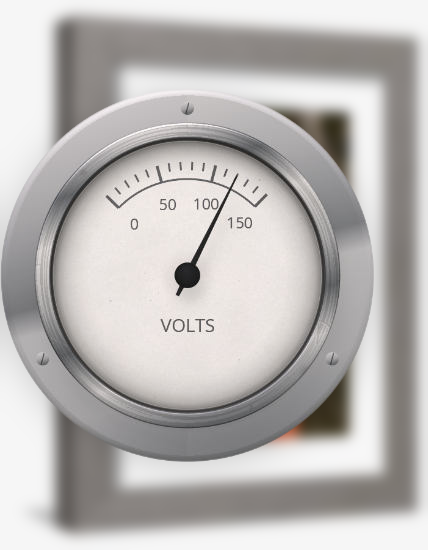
120; V
